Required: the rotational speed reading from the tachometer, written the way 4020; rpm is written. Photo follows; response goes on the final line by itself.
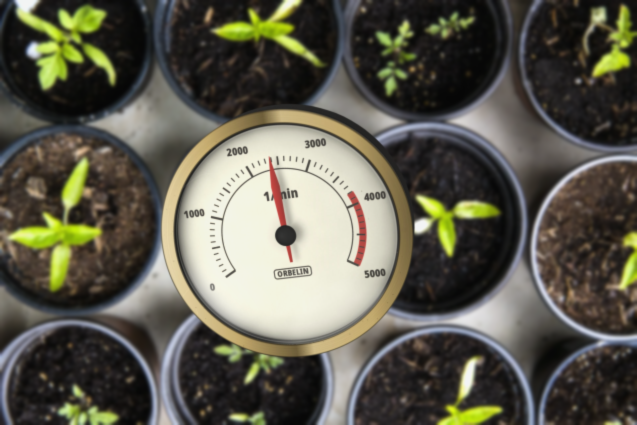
2400; rpm
